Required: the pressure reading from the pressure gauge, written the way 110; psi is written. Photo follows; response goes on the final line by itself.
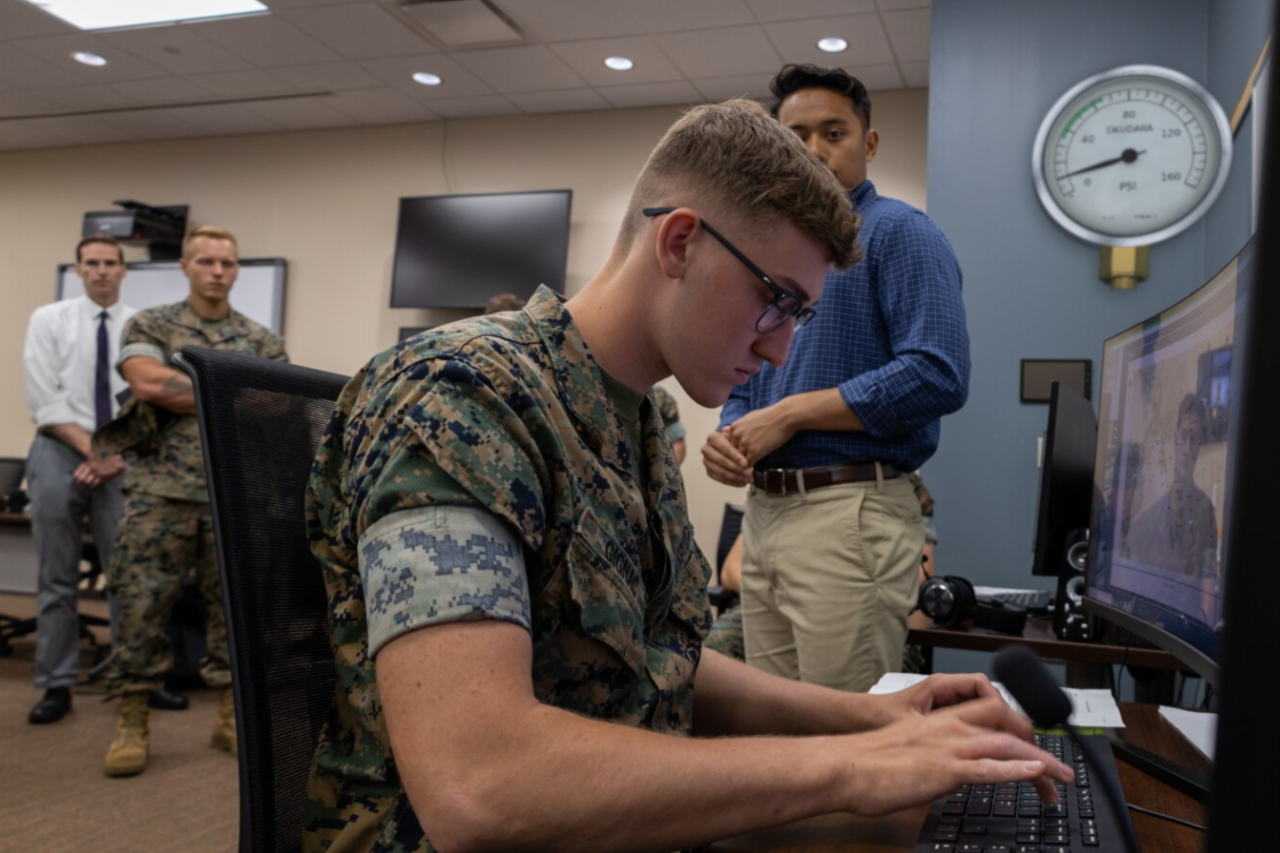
10; psi
